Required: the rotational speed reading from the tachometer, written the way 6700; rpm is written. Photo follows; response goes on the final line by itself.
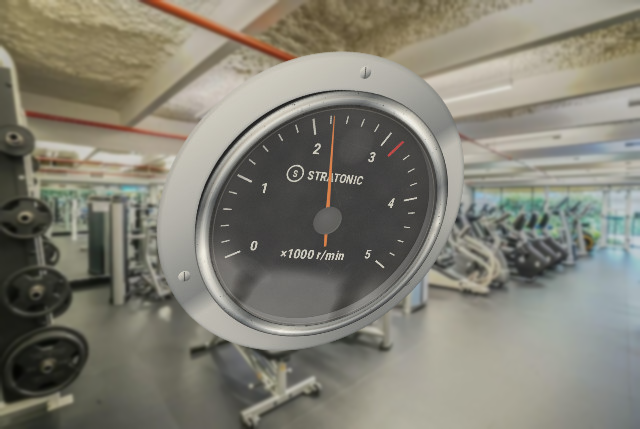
2200; rpm
